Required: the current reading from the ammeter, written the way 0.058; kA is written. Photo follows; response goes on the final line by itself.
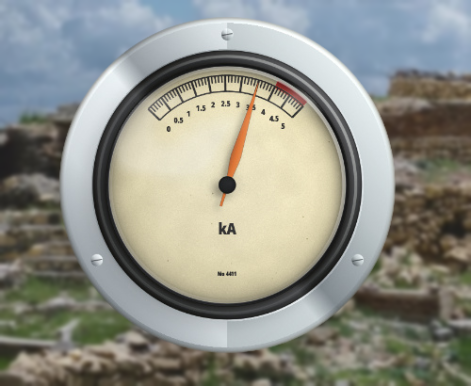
3.5; kA
